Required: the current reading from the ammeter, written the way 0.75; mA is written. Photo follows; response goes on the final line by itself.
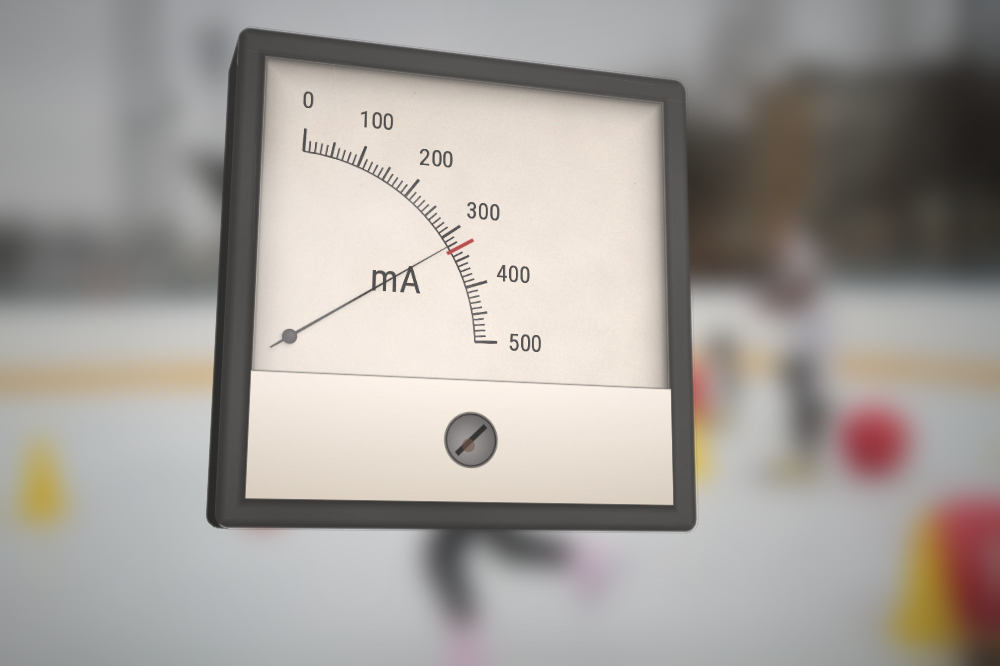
320; mA
